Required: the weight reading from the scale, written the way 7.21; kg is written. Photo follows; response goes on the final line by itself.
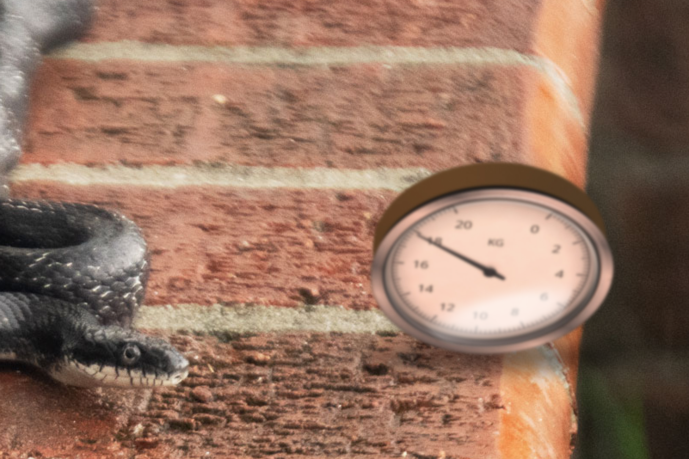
18; kg
